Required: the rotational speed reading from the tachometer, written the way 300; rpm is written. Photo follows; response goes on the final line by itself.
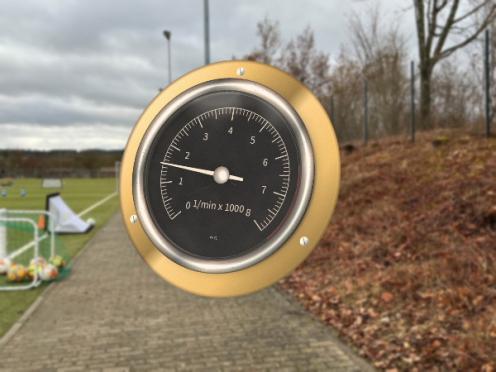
1500; rpm
